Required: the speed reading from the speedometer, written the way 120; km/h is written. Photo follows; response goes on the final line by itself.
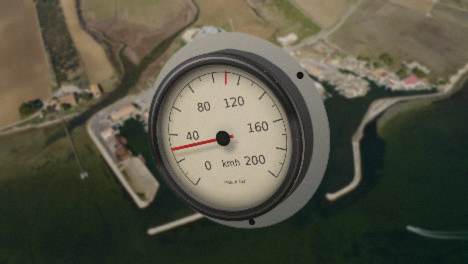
30; km/h
